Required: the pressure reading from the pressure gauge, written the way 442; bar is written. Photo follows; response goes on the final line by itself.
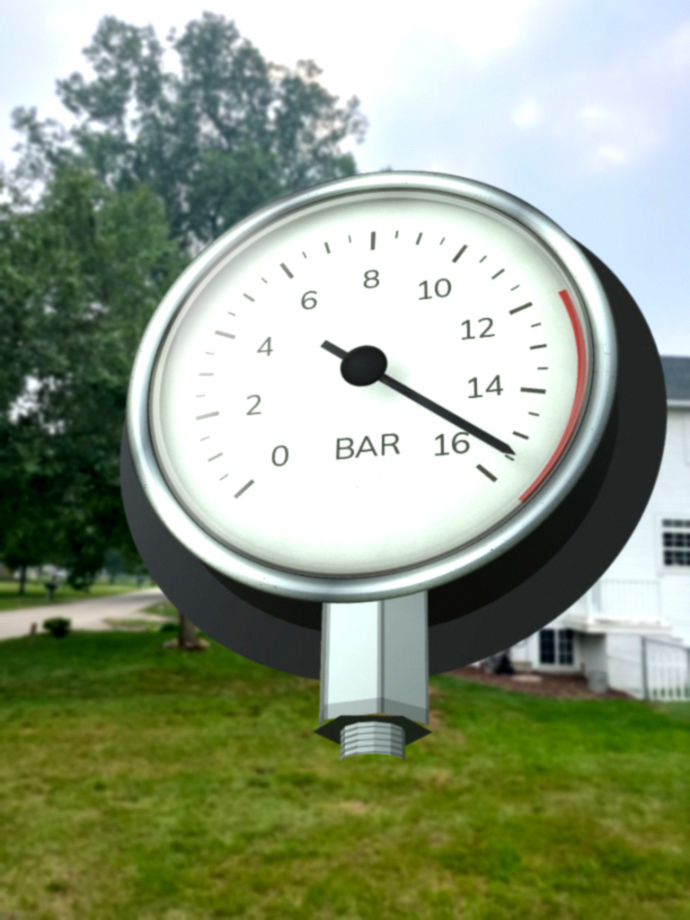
15.5; bar
